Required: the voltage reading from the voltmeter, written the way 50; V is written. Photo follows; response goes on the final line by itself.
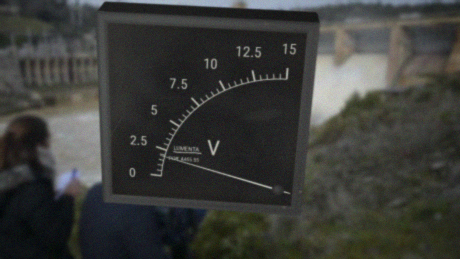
2; V
